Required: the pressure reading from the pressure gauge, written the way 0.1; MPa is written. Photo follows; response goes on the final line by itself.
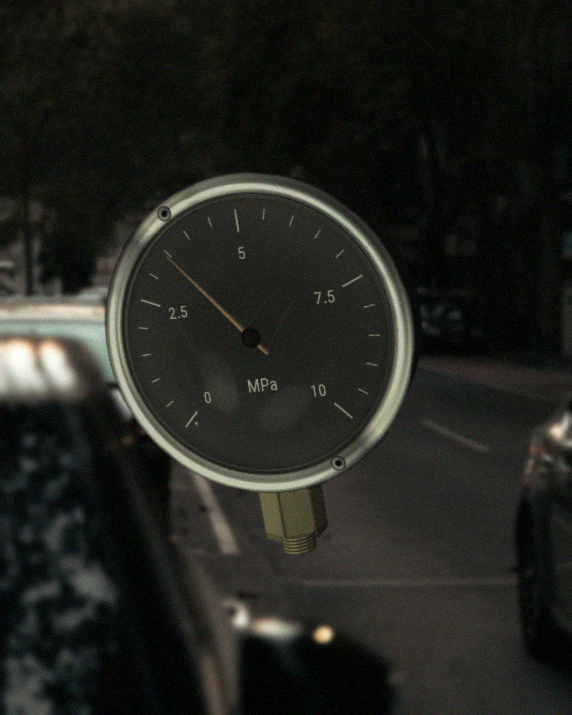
3.5; MPa
